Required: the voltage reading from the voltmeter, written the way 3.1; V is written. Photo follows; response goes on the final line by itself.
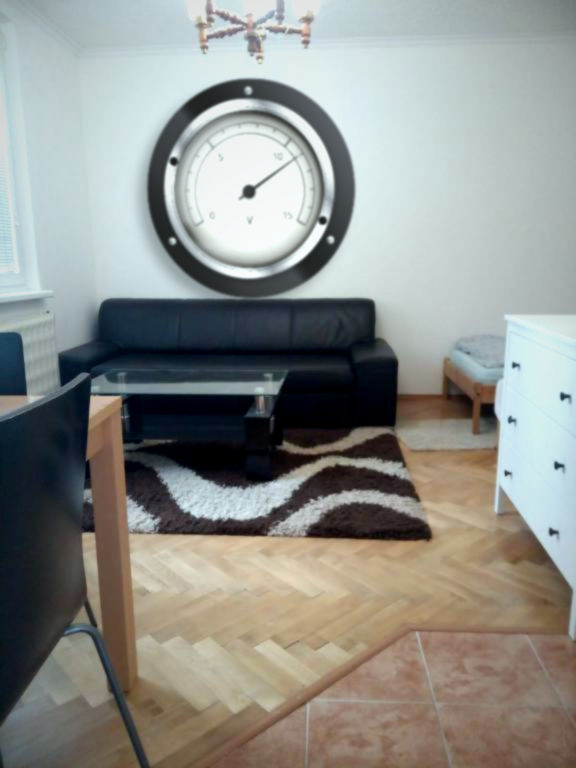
11; V
